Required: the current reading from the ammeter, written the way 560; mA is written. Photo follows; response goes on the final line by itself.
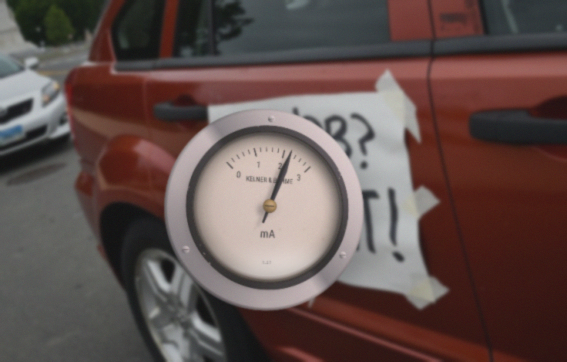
2.2; mA
